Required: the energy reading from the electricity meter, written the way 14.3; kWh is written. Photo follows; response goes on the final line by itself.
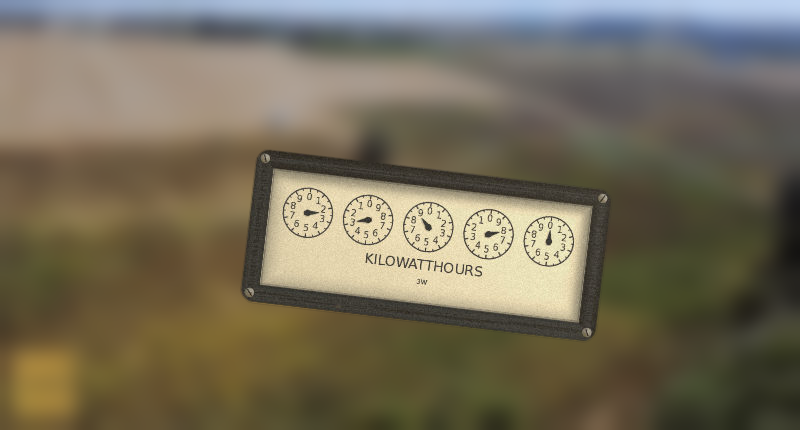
22880; kWh
